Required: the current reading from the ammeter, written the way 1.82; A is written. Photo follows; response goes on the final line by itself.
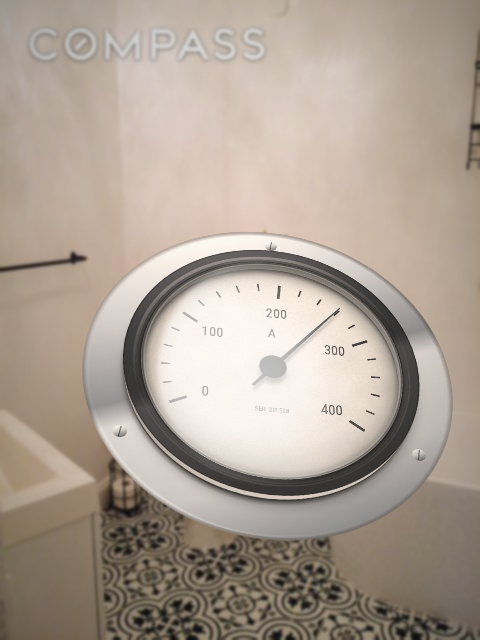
260; A
